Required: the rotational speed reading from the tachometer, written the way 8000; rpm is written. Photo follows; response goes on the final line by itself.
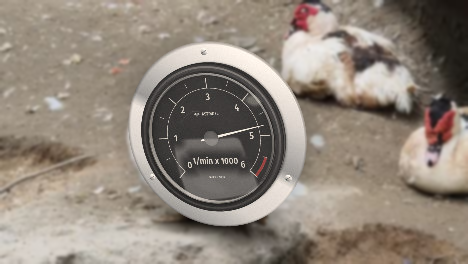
4750; rpm
